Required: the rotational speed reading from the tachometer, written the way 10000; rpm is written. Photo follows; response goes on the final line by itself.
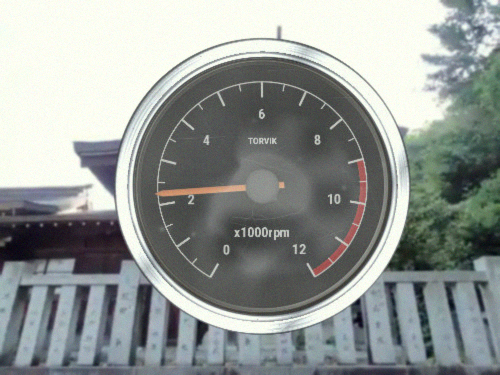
2250; rpm
